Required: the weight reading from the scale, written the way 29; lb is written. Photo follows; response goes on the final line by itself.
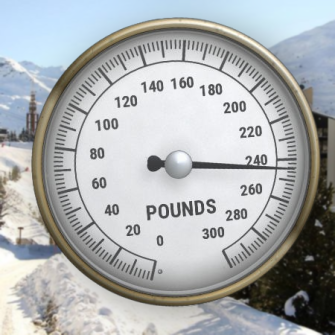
244; lb
